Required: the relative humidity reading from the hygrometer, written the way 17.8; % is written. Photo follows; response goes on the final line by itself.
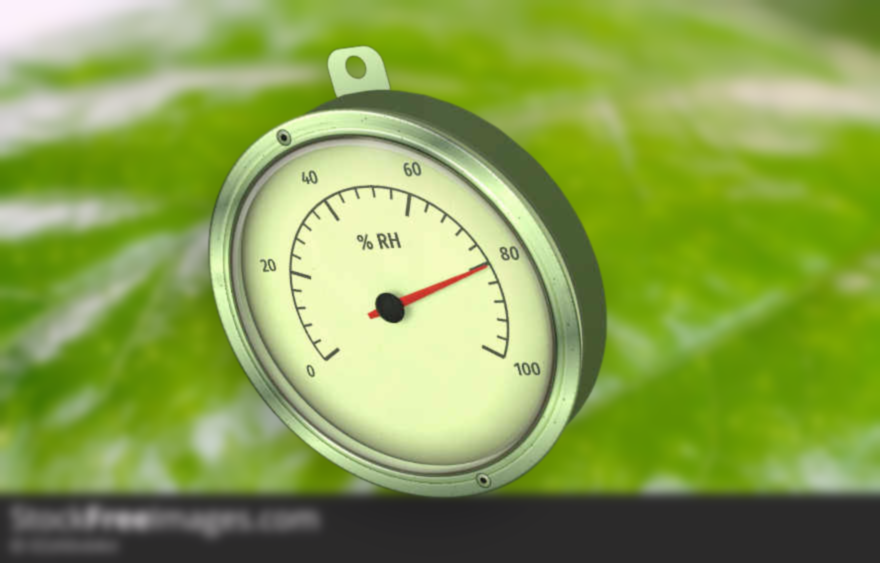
80; %
